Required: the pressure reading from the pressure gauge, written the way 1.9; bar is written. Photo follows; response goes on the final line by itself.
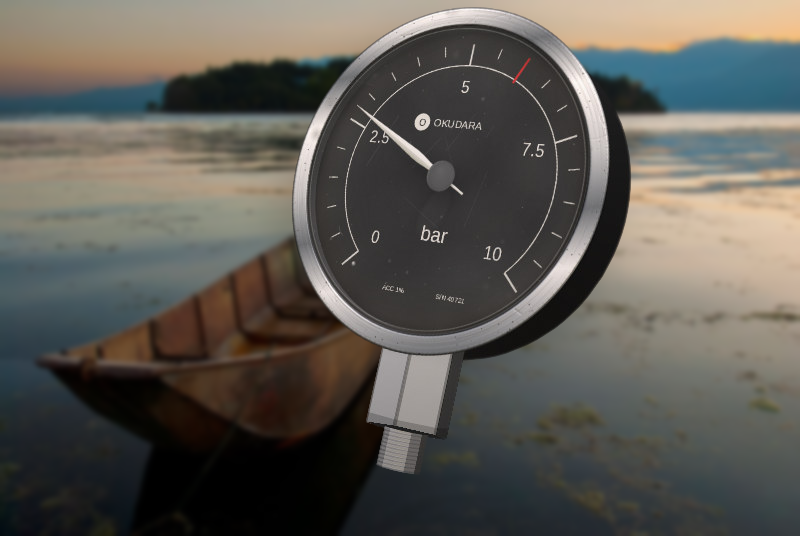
2.75; bar
